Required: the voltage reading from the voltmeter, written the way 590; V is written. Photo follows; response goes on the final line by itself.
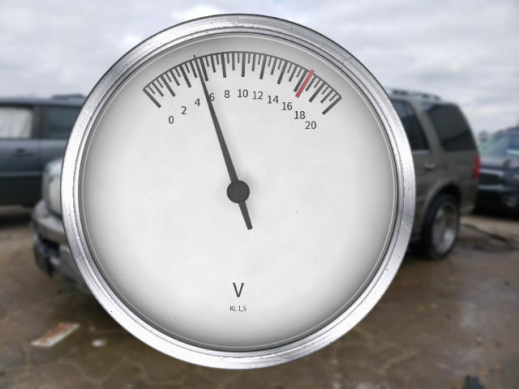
5.5; V
